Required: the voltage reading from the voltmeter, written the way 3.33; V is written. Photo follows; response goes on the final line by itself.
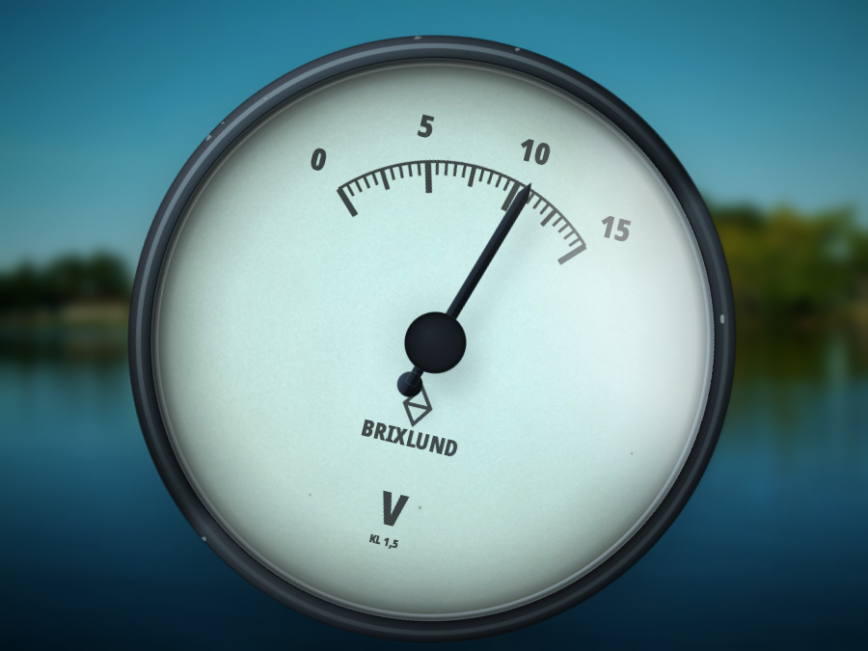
10.5; V
